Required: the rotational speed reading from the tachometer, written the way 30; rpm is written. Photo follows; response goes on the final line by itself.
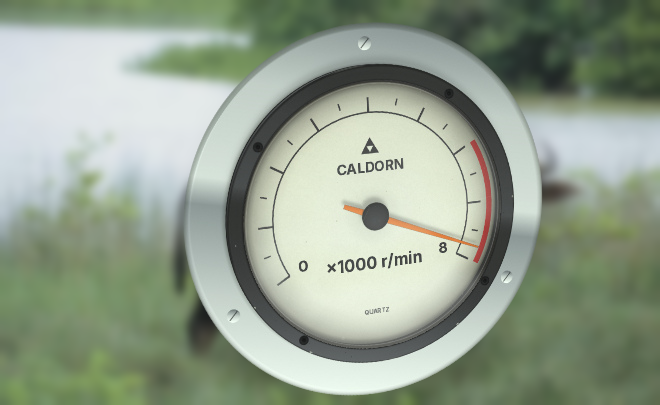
7750; rpm
